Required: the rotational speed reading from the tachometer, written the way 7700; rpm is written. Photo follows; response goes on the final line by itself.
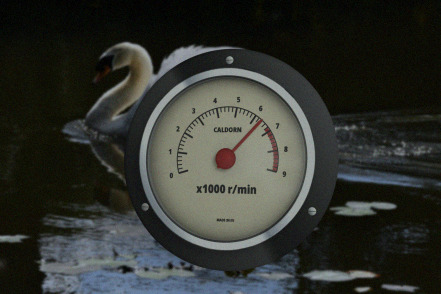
6400; rpm
